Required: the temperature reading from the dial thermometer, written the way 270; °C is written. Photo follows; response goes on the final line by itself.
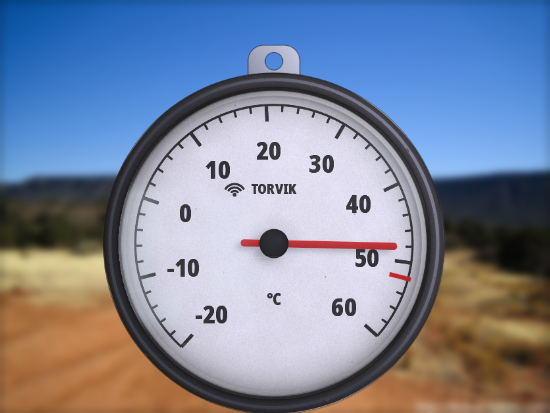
48; °C
